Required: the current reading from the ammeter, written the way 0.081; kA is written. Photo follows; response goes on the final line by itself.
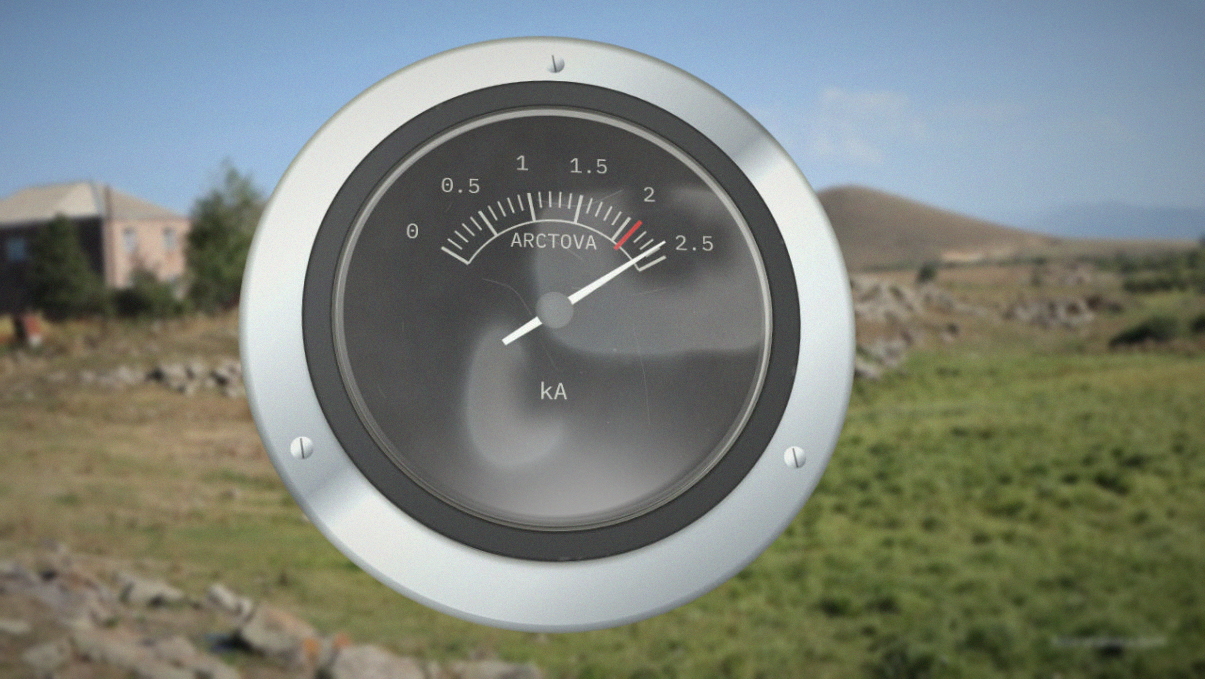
2.4; kA
